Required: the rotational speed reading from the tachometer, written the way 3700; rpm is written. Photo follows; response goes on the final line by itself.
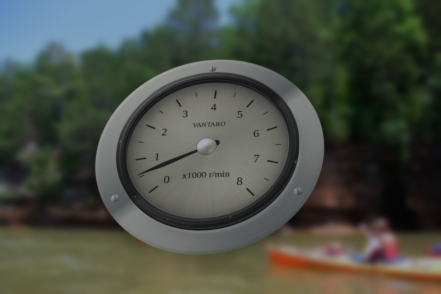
500; rpm
